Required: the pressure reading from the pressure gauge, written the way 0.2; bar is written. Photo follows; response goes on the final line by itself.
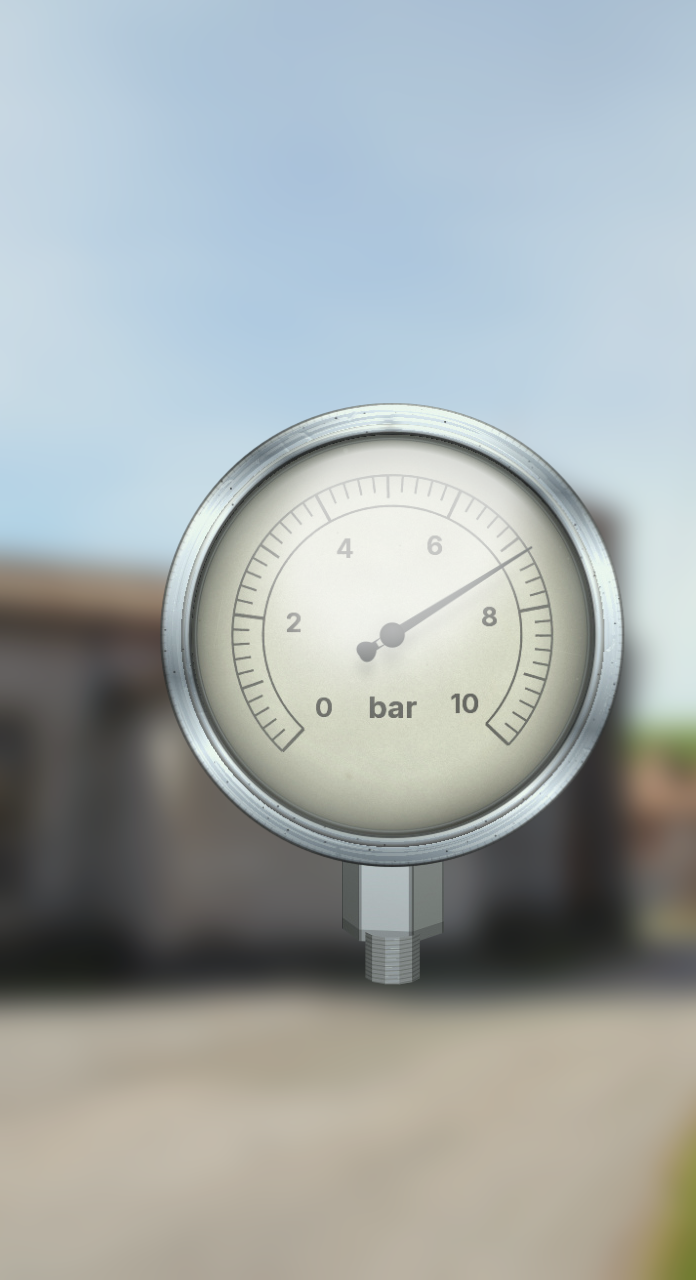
7.2; bar
